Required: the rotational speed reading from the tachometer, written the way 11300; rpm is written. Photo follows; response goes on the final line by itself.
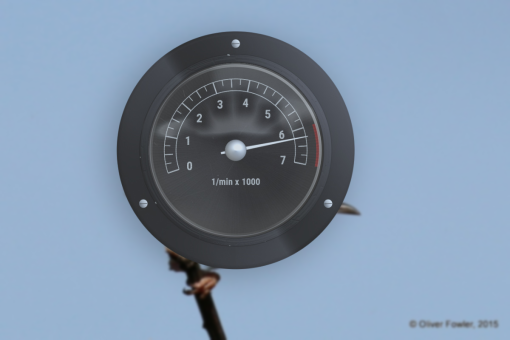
6250; rpm
